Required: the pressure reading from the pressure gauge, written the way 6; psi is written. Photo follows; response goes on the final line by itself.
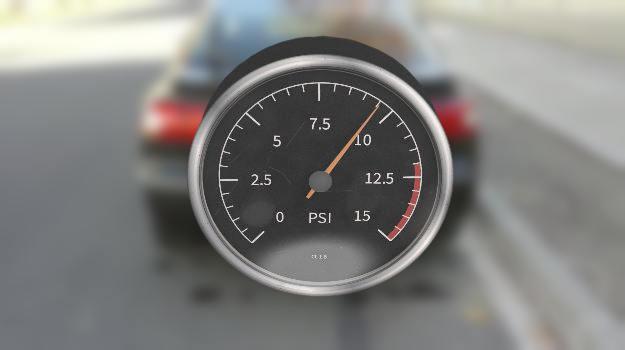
9.5; psi
